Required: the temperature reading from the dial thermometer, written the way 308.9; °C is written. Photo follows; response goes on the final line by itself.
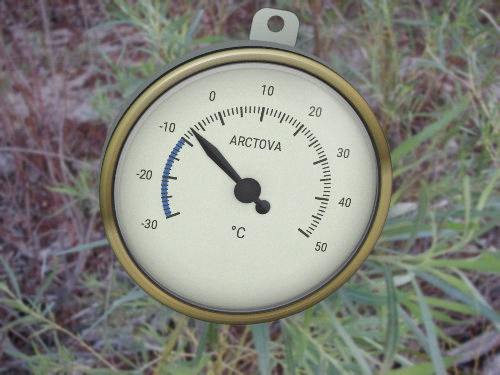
-7; °C
